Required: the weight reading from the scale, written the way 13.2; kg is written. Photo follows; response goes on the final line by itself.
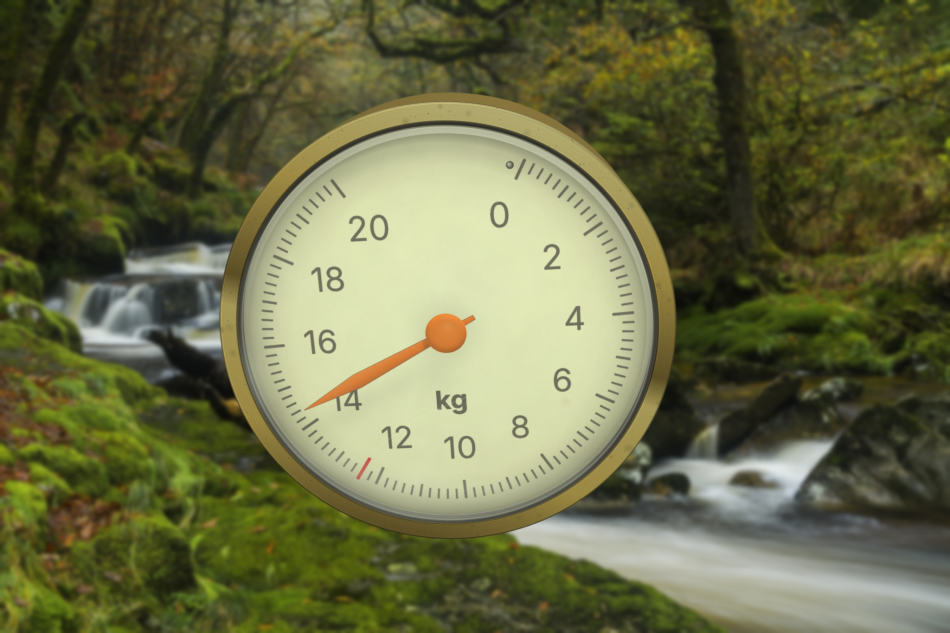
14.4; kg
